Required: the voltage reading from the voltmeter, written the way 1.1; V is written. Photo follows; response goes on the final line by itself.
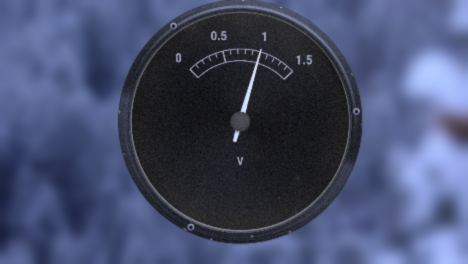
1; V
